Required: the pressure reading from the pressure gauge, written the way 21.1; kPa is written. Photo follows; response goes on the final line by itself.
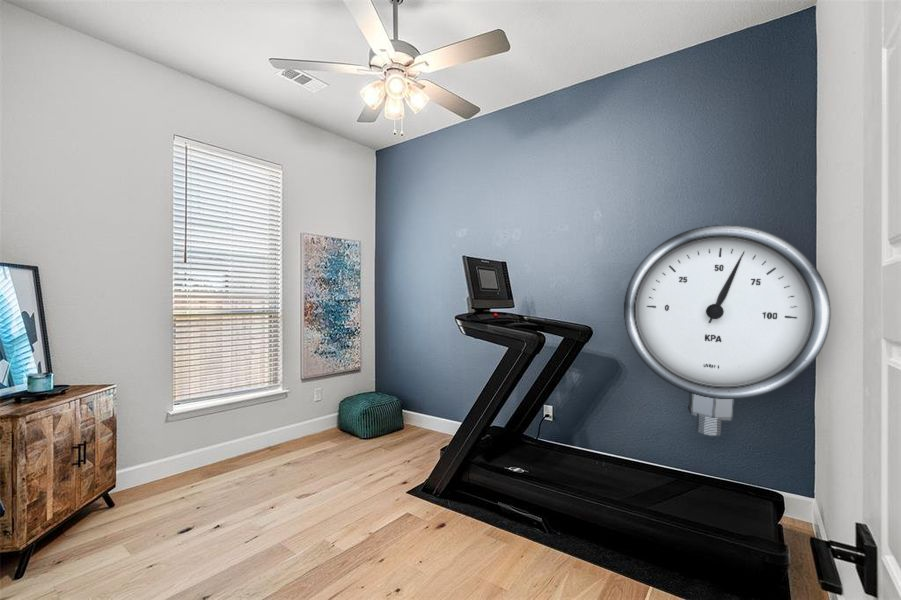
60; kPa
